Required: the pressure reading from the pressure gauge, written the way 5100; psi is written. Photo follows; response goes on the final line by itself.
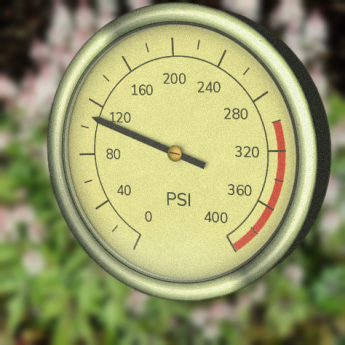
110; psi
